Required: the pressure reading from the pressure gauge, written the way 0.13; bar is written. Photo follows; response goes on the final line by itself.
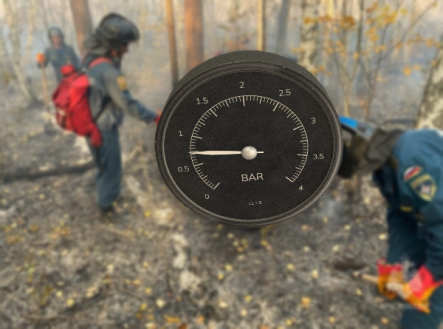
0.75; bar
